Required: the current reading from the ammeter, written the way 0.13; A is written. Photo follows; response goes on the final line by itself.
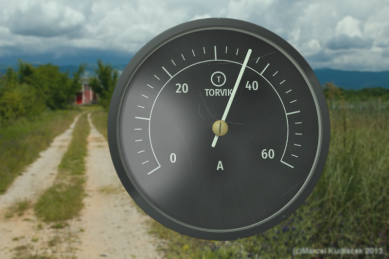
36; A
